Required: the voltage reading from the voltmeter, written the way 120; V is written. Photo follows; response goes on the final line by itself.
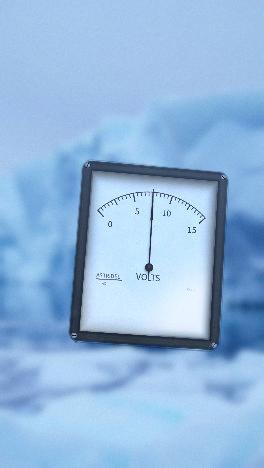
7.5; V
